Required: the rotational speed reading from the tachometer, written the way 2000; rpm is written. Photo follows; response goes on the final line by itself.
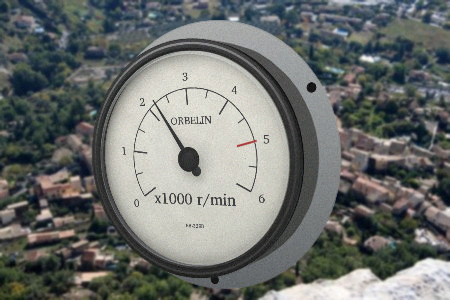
2250; rpm
